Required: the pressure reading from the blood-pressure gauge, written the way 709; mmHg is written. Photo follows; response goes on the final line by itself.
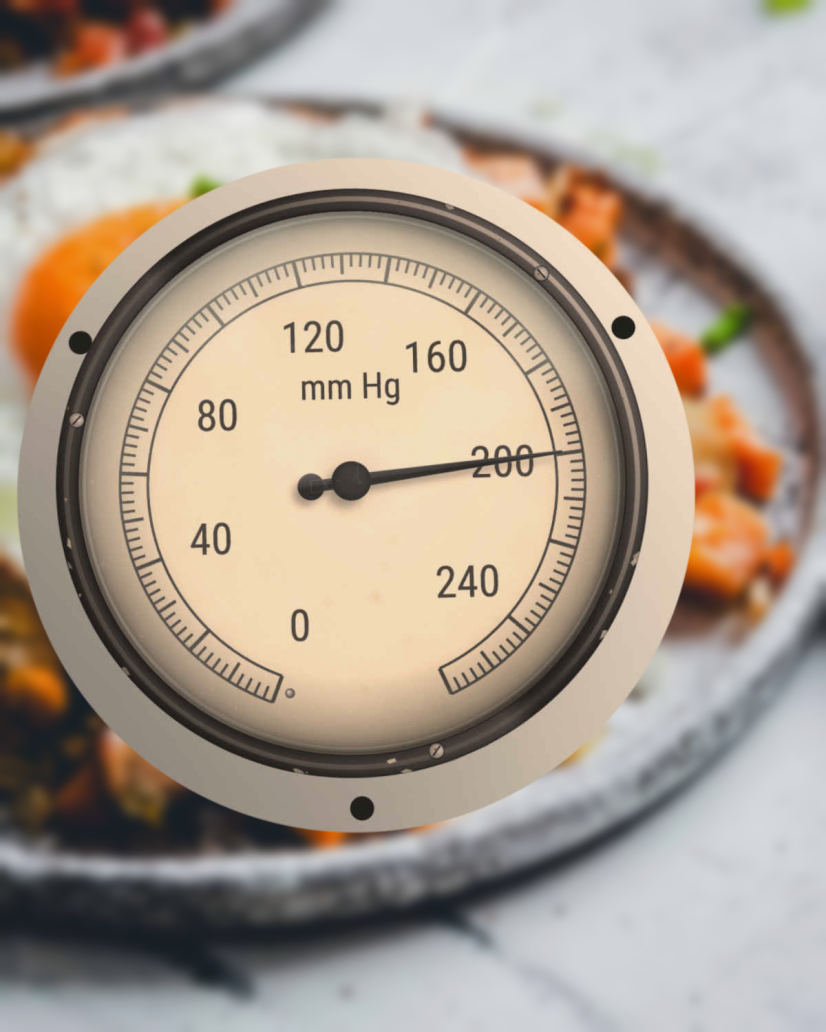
200; mmHg
